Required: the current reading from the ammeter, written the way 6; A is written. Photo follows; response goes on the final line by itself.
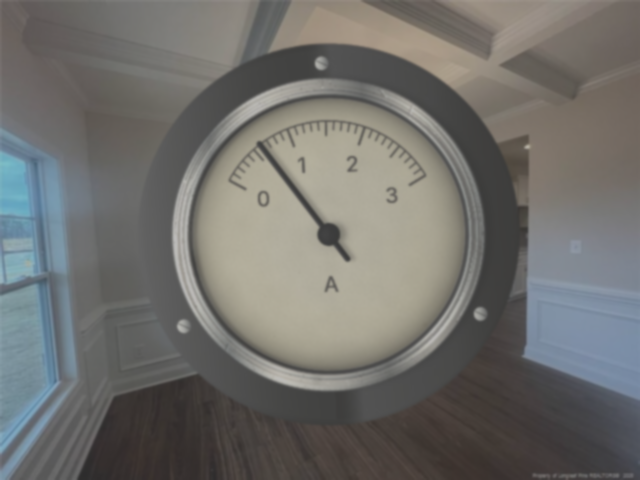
0.6; A
